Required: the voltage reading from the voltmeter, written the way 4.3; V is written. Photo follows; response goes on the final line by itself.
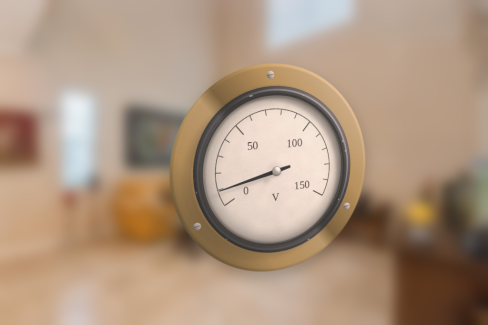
10; V
